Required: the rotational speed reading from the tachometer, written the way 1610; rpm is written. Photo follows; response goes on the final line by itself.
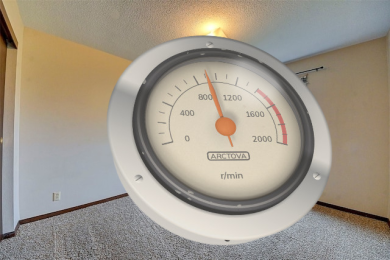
900; rpm
